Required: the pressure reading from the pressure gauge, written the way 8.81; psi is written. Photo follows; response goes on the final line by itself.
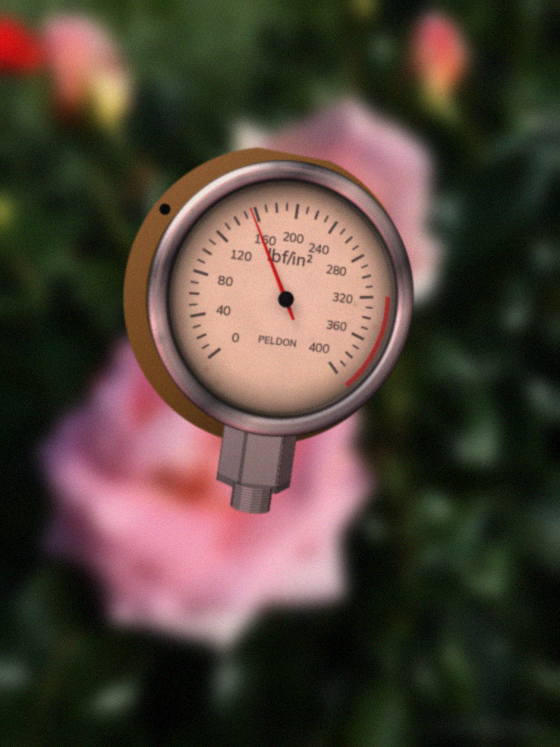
155; psi
